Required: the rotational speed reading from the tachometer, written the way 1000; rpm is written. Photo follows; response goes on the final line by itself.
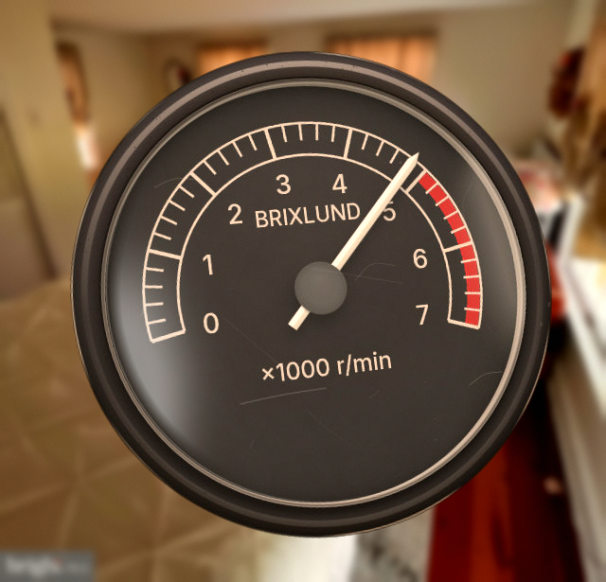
4800; rpm
